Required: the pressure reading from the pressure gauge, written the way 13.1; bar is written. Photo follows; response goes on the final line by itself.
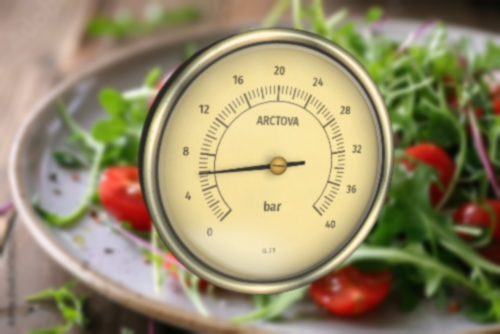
6; bar
